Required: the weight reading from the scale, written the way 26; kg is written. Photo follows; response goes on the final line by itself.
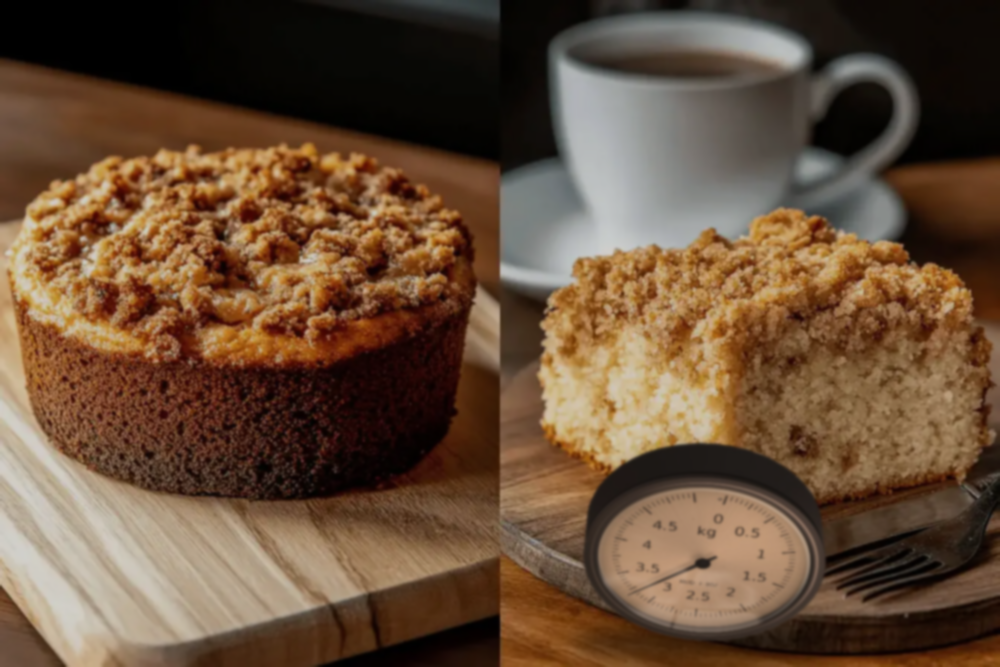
3.25; kg
